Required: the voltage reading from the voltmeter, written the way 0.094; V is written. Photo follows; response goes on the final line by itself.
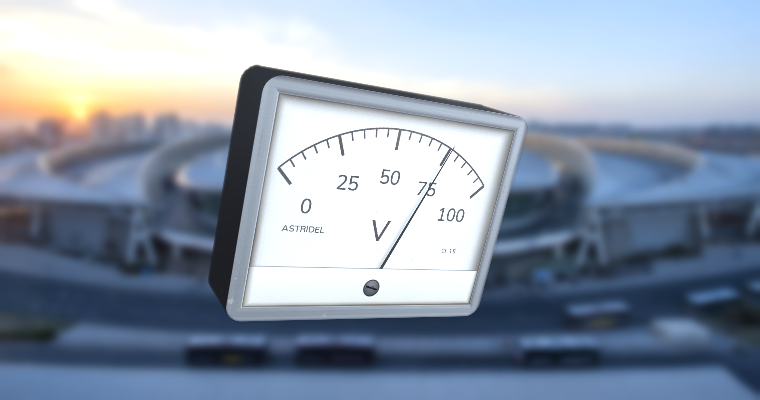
75; V
